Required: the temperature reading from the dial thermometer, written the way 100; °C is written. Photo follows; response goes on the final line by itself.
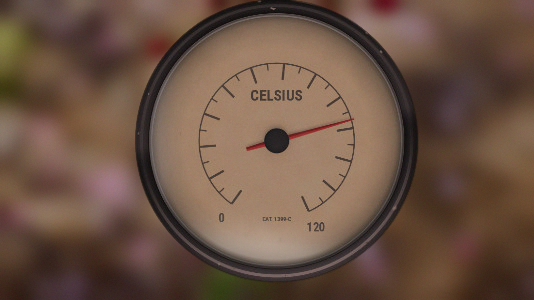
87.5; °C
